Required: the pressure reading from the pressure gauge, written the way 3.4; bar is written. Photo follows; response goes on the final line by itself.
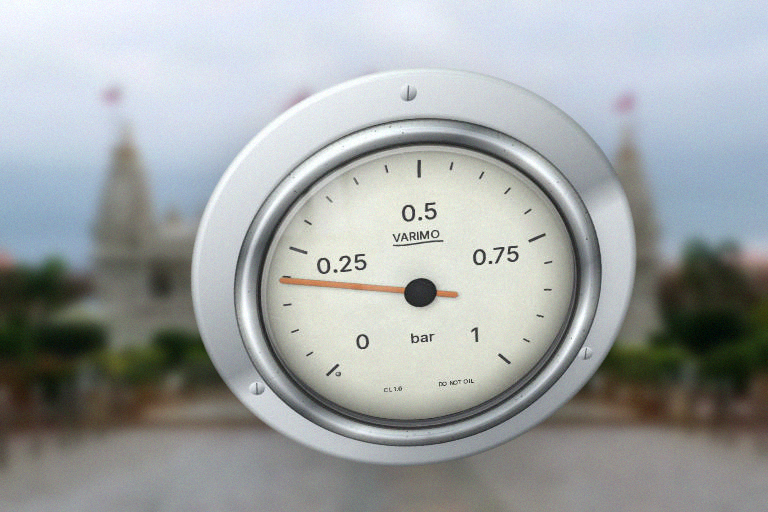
0.2; bar
